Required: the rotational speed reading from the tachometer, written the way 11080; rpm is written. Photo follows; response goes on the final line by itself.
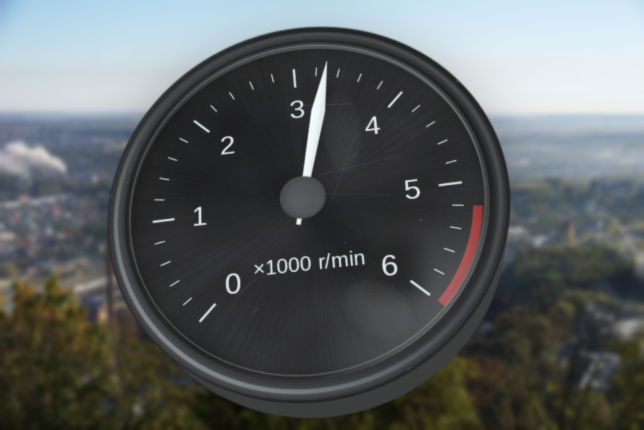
3300; rpm
